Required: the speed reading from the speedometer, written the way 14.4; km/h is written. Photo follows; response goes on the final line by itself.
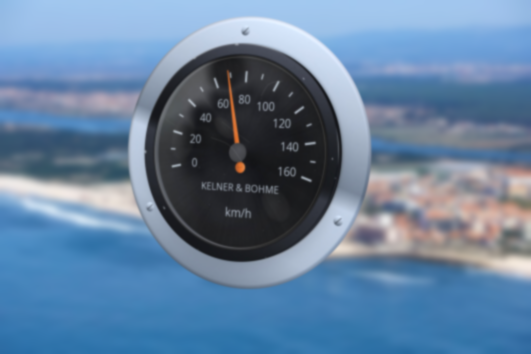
70; km/h
